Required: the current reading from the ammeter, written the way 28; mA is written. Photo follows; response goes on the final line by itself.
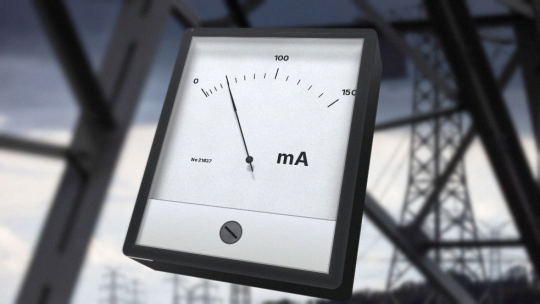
50; mA
